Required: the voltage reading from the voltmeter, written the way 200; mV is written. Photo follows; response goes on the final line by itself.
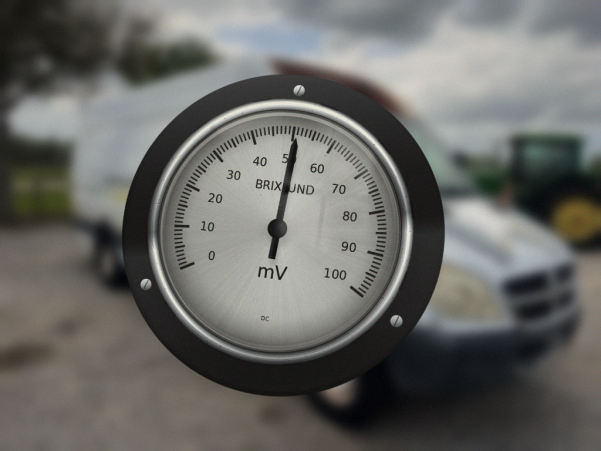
51; mV
